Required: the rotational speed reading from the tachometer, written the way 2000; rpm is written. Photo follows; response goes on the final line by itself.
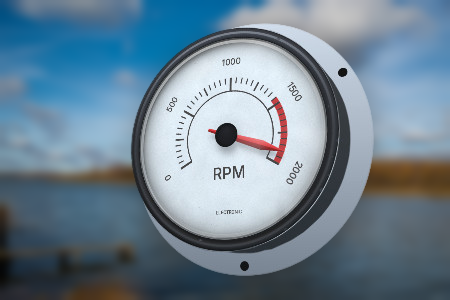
1900; rpm
